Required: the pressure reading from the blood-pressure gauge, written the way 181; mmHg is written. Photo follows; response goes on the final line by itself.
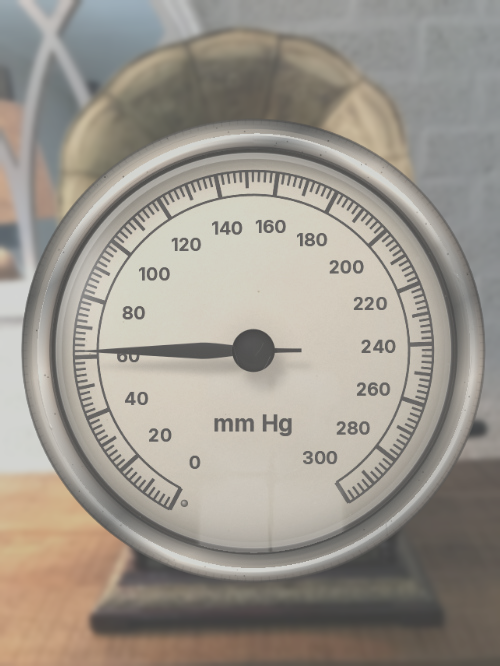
62; mmHg
